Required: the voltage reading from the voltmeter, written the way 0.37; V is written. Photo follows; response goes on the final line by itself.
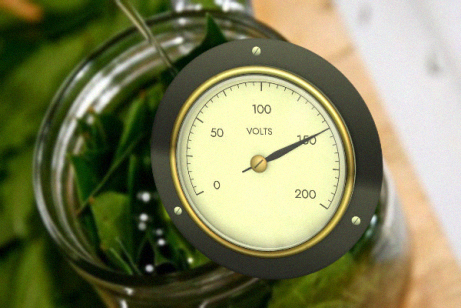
150; V
